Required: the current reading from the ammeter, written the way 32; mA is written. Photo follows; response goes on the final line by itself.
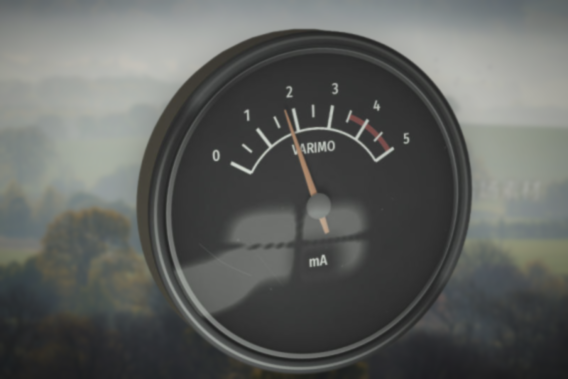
1.75; mA
